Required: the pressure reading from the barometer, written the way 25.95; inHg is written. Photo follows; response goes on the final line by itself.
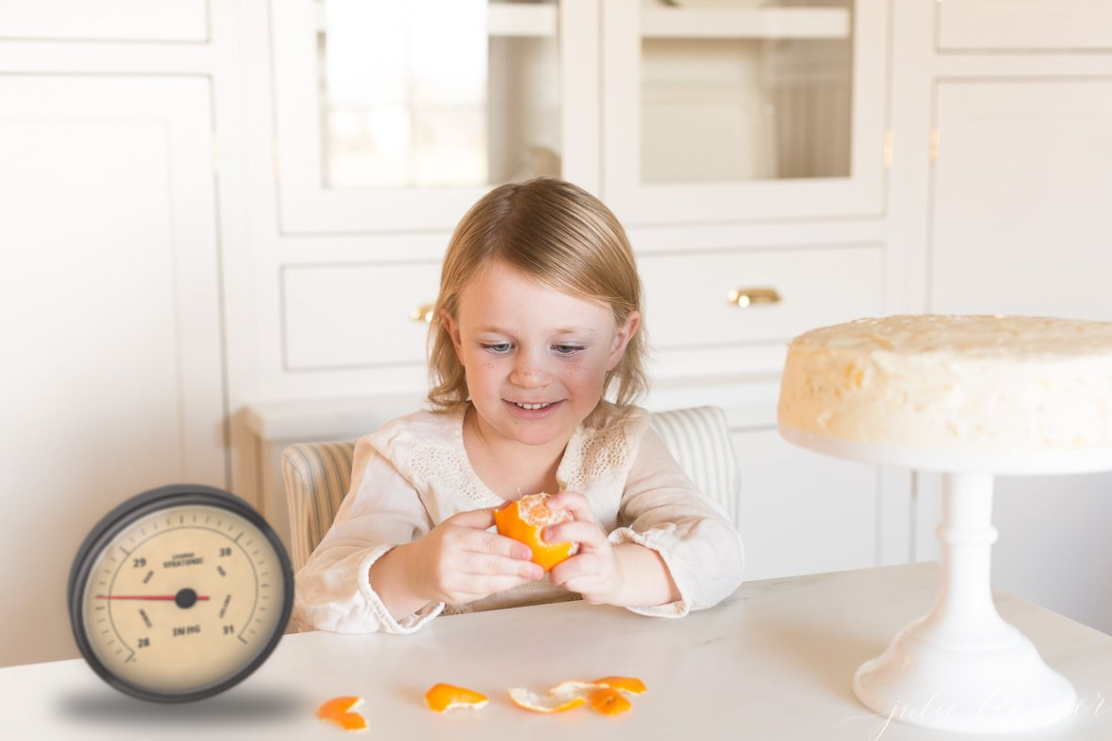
28.6; inHg
